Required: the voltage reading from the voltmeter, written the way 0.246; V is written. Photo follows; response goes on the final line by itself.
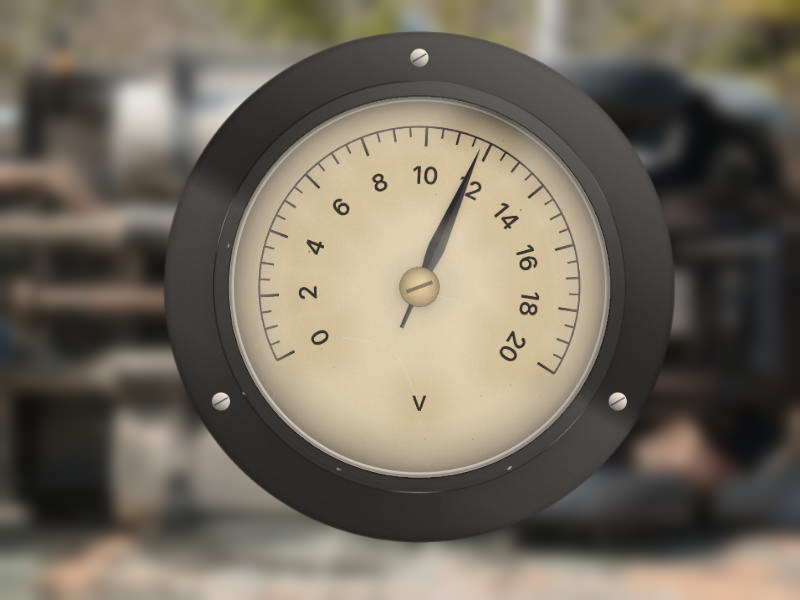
11.75; V
